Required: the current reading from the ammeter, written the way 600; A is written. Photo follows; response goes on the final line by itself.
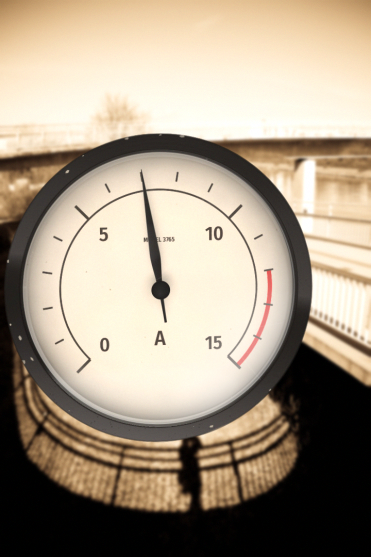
7; A
